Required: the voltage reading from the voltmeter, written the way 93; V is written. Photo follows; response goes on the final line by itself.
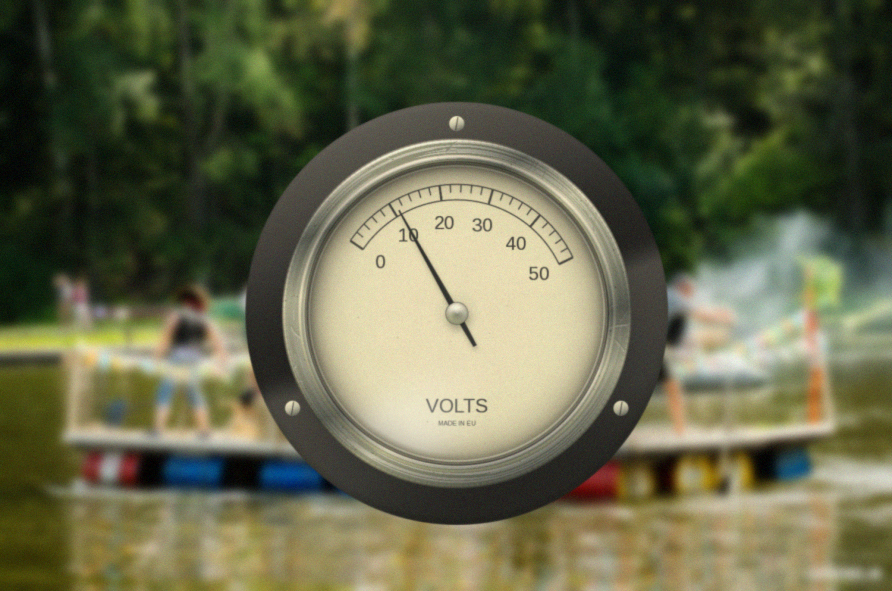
11; V
